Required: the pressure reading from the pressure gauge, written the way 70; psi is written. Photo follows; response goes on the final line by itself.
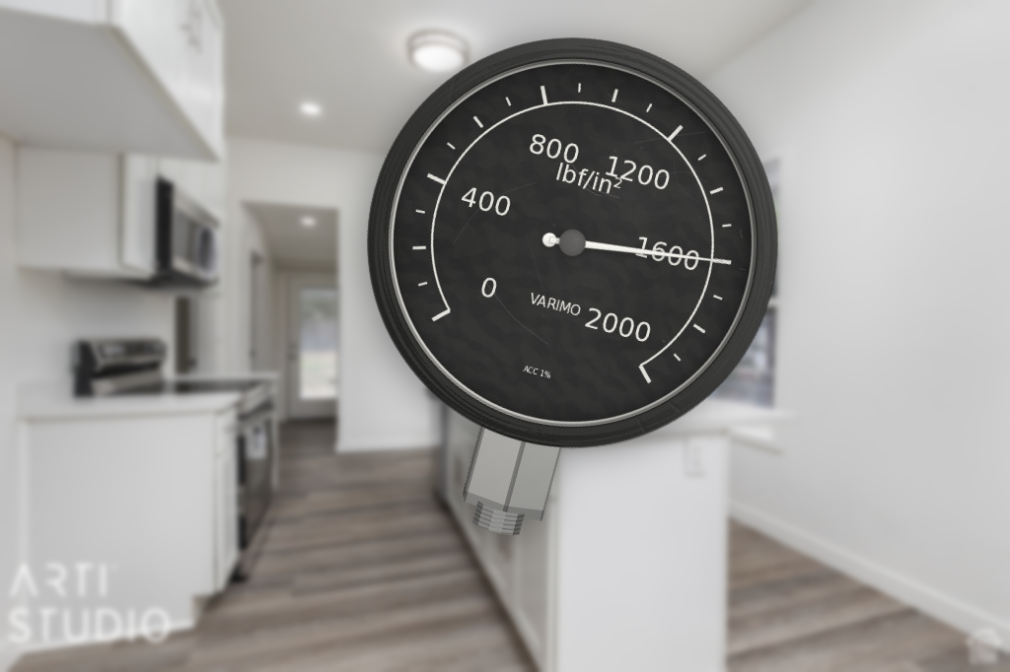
1600; psi
